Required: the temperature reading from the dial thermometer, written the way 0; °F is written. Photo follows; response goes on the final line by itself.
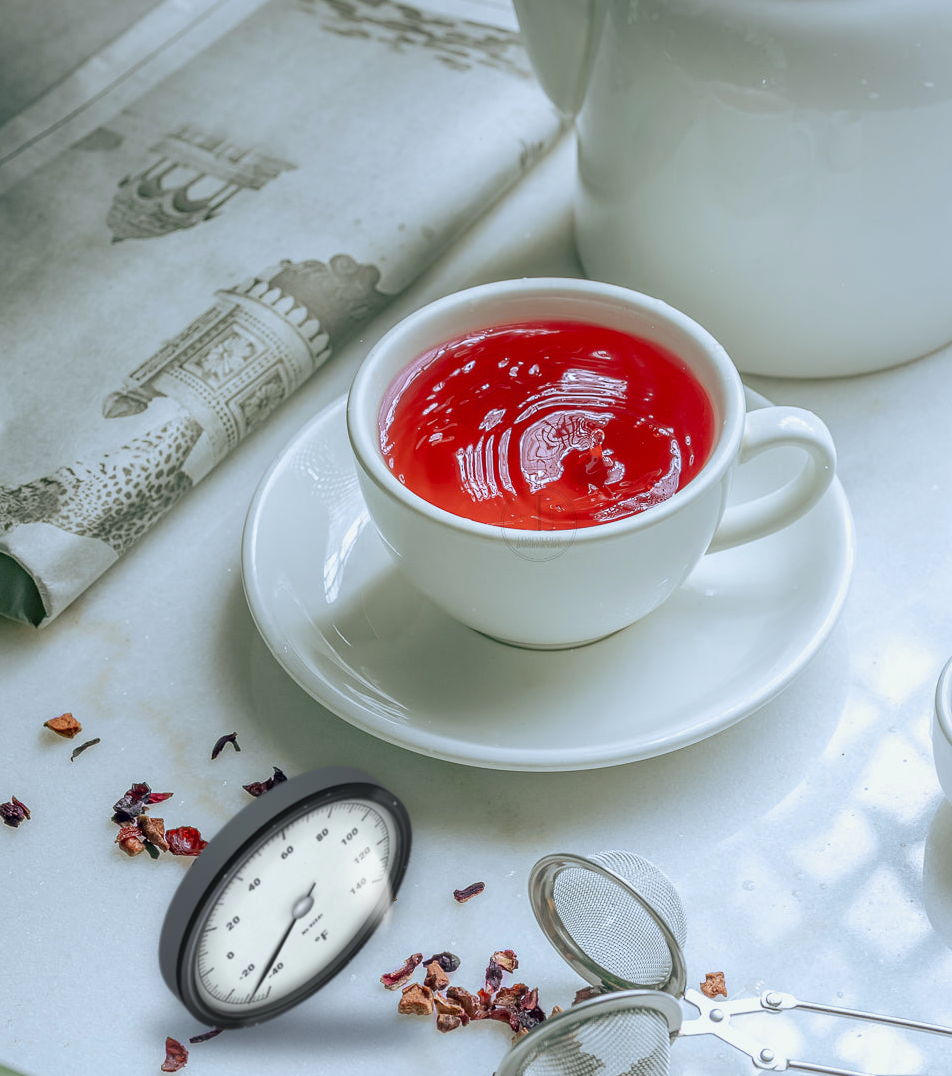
-30; °F
